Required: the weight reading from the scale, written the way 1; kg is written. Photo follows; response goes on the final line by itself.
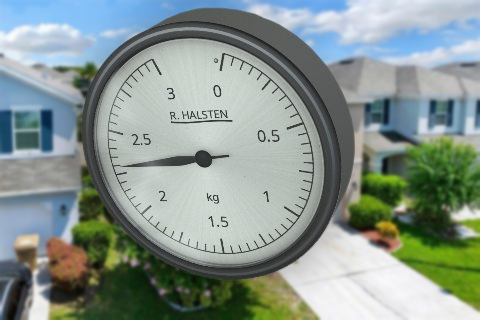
2.3; kg
